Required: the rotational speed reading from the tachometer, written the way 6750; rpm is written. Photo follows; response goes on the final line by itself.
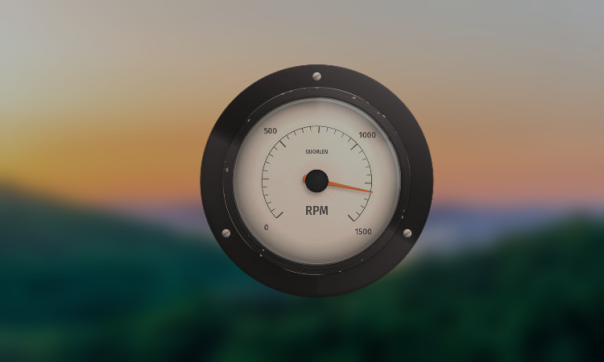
1300; rpm
